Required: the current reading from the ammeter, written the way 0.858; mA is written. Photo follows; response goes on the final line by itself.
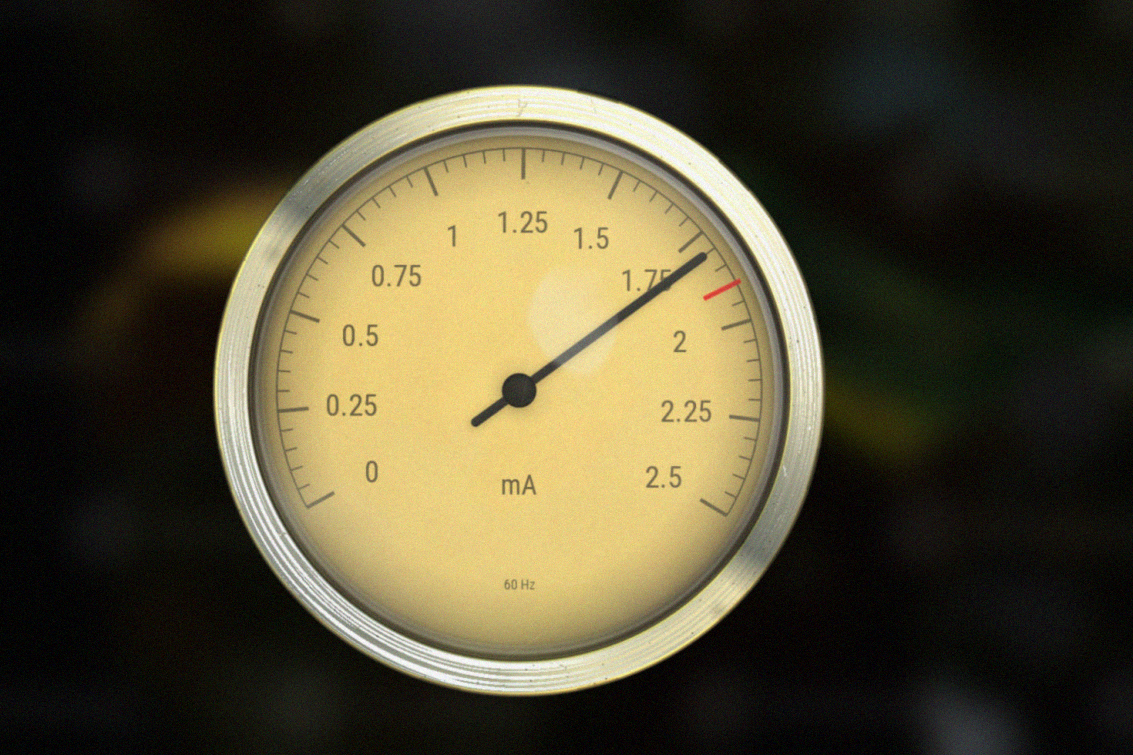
1.8; mA
